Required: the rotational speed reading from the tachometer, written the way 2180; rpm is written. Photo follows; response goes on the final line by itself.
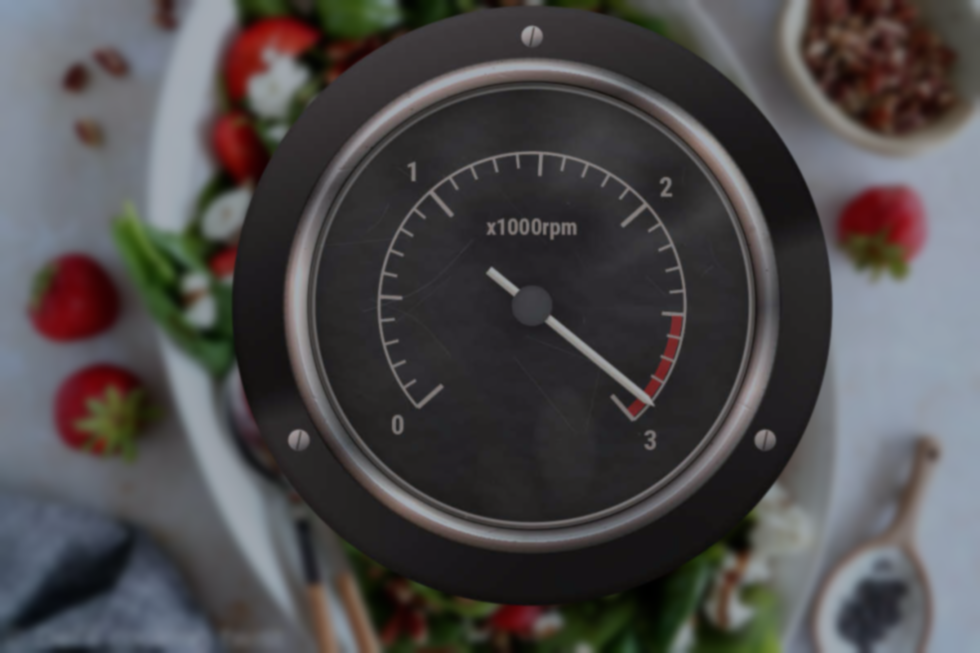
2900; rpm
